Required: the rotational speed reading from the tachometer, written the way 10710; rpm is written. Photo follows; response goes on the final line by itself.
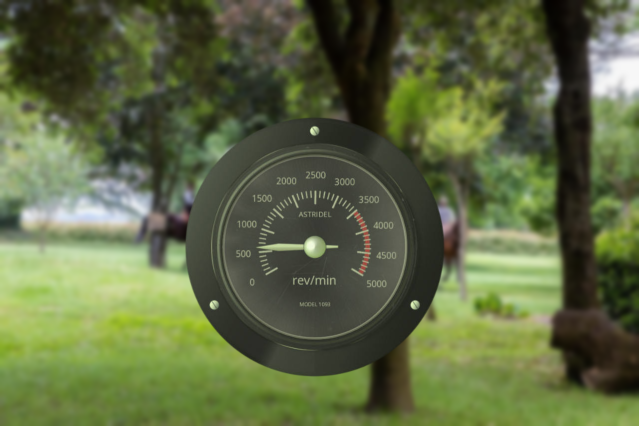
600; rpm
